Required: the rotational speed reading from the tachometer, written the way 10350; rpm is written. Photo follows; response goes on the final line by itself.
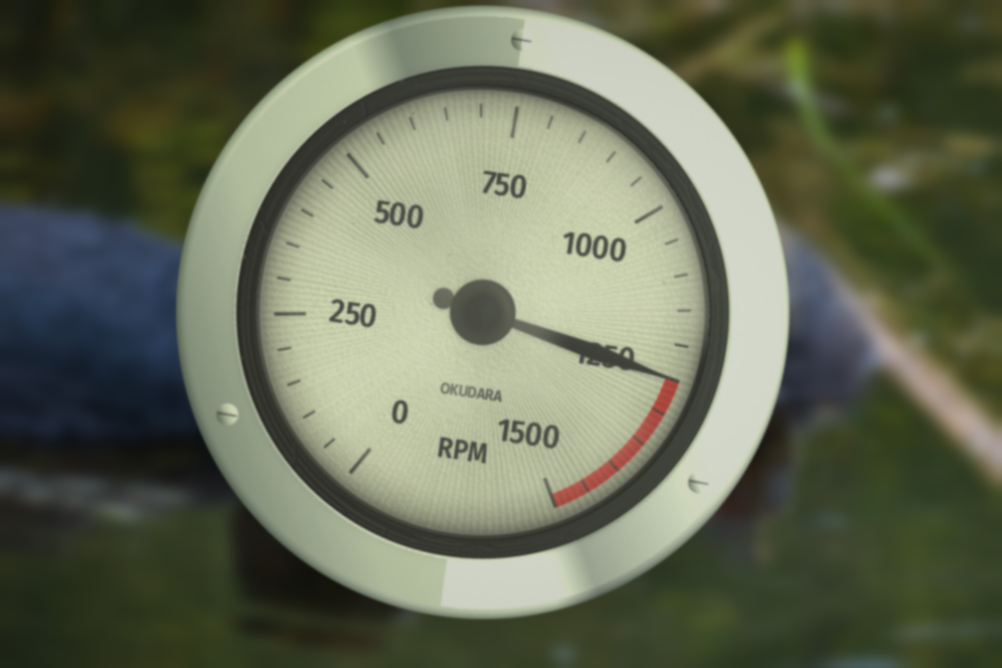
1250; rpm
